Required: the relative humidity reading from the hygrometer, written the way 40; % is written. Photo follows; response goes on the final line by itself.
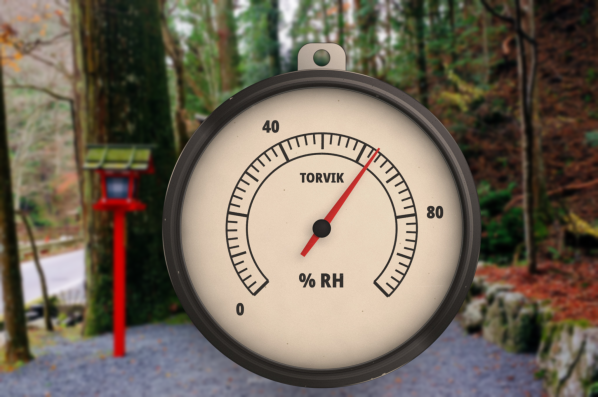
63; %
